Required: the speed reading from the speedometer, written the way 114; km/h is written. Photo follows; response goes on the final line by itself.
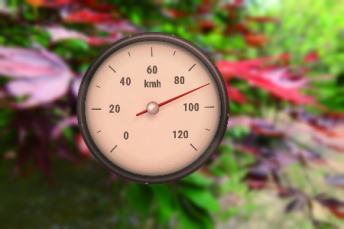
90; km/h
